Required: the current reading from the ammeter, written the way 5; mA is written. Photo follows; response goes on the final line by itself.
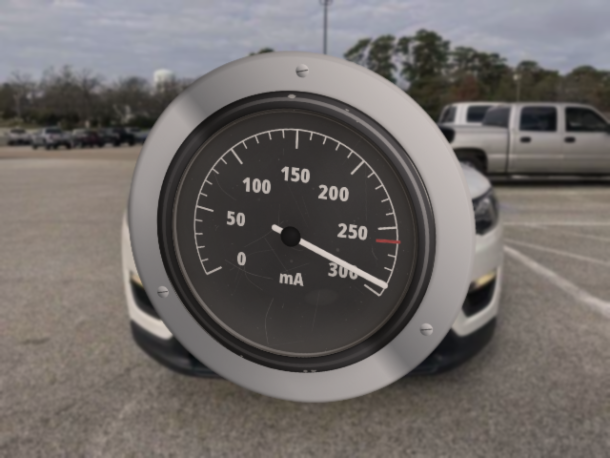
290; mA
